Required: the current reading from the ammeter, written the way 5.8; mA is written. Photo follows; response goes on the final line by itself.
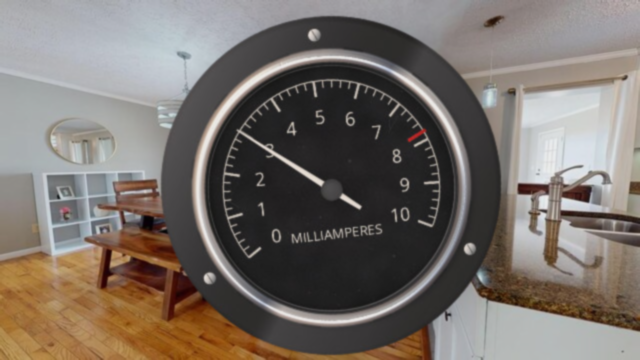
3; mA
